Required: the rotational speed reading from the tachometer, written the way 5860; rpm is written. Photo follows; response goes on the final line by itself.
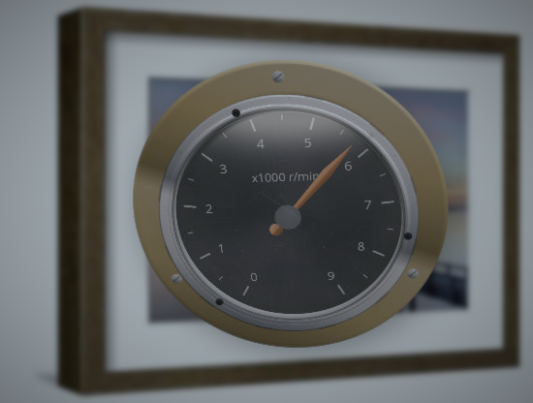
5750; rpm
